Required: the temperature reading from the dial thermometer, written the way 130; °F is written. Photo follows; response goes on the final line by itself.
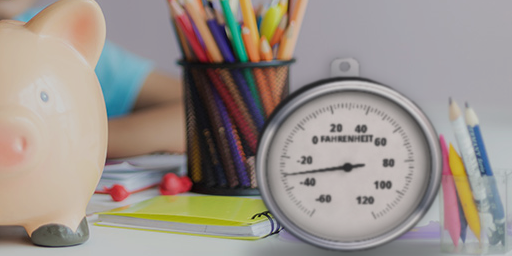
-30; °F
